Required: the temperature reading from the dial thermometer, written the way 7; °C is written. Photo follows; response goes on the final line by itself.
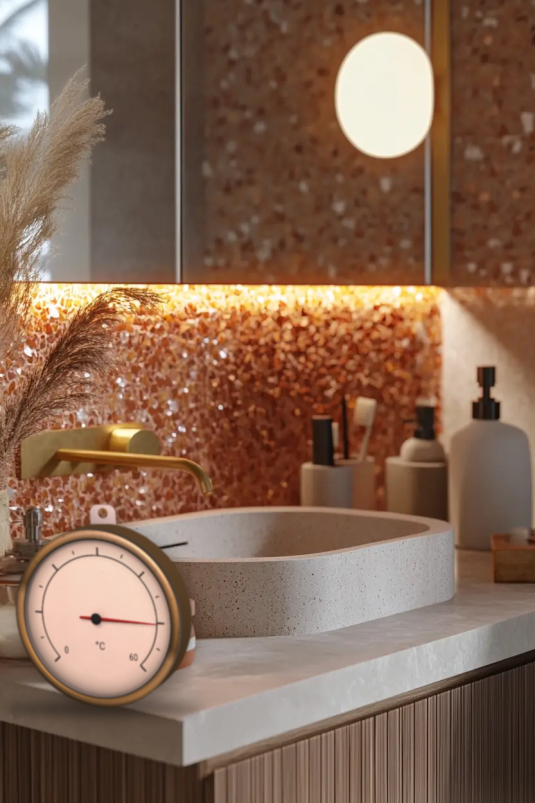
50; °C
